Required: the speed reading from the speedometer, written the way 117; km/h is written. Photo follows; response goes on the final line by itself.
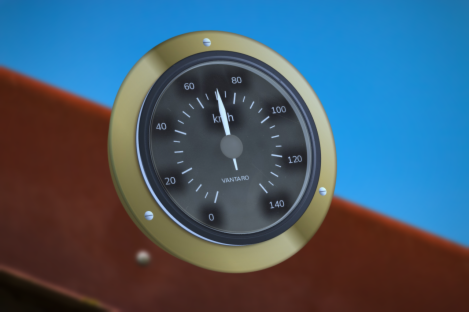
70; km/h
